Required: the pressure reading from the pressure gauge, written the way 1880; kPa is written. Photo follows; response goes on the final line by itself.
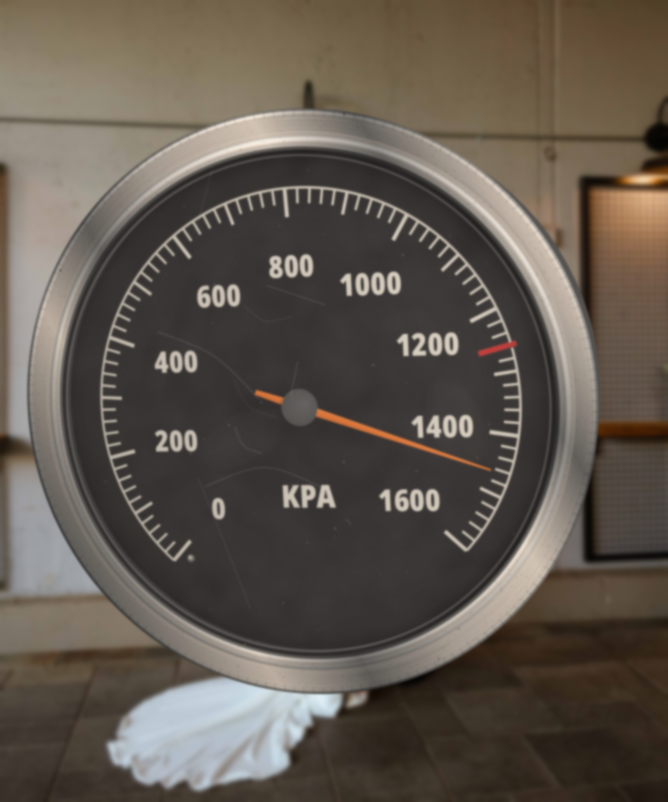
1460; kPa
